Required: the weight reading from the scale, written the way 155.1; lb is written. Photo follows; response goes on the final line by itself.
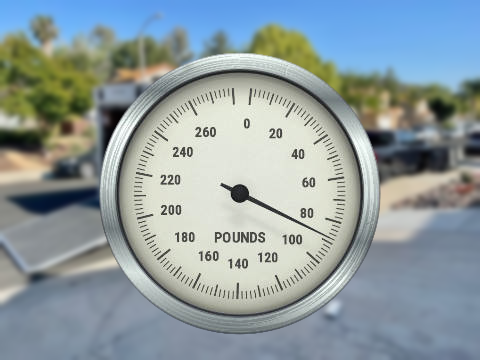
88; lb
